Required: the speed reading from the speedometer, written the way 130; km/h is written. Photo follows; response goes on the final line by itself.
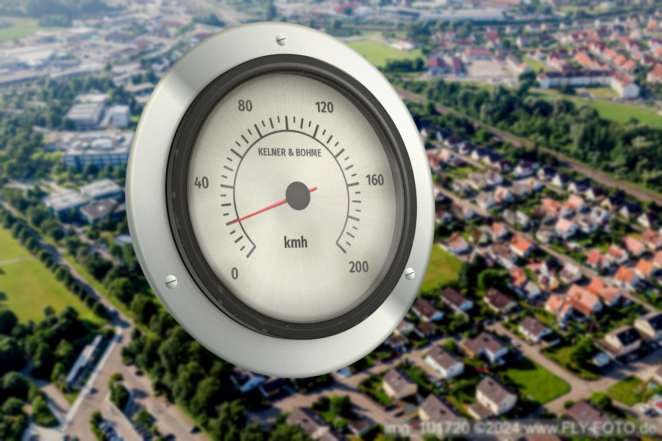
20; km/h
